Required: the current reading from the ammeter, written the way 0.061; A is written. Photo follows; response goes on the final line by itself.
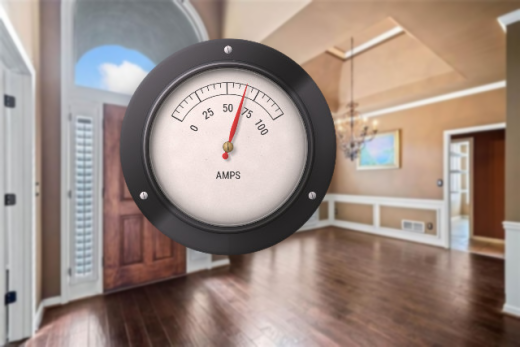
65; A
